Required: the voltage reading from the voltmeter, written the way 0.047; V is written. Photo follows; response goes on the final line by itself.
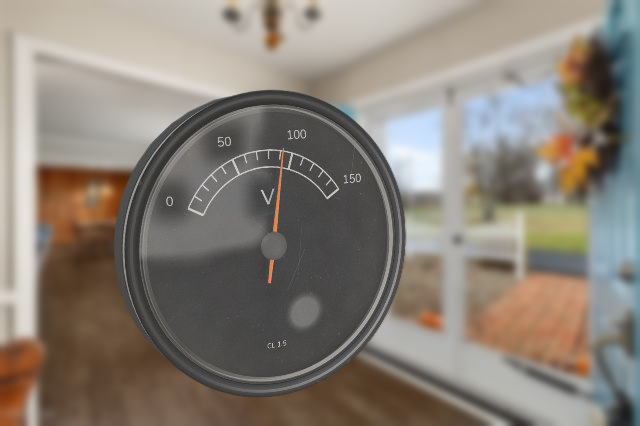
90; V
